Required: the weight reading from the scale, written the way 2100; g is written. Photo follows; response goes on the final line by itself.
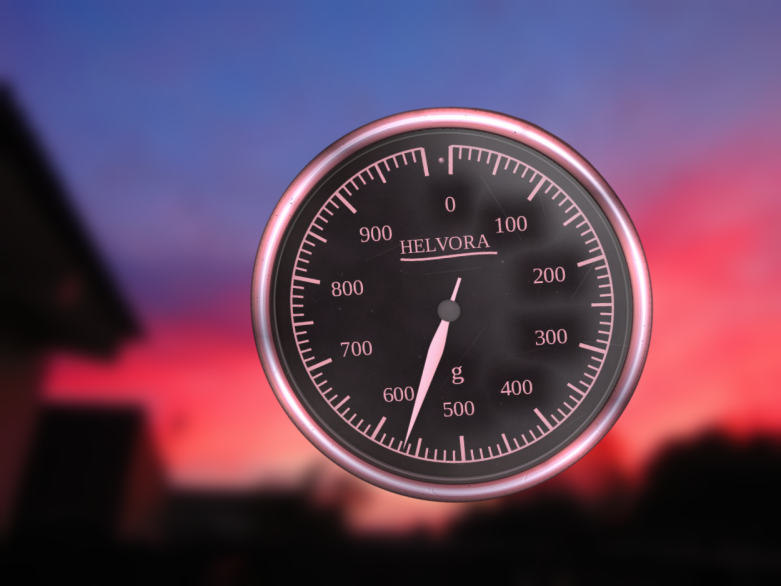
565; g
